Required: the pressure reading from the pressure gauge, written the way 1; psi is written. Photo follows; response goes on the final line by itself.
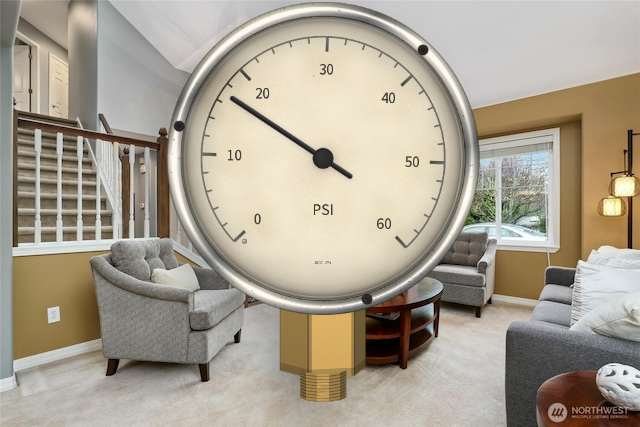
17; psi
